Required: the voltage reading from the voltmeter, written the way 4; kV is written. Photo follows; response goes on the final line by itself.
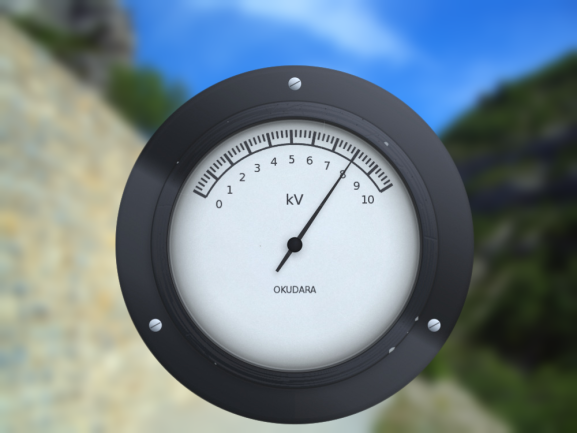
8; kV
